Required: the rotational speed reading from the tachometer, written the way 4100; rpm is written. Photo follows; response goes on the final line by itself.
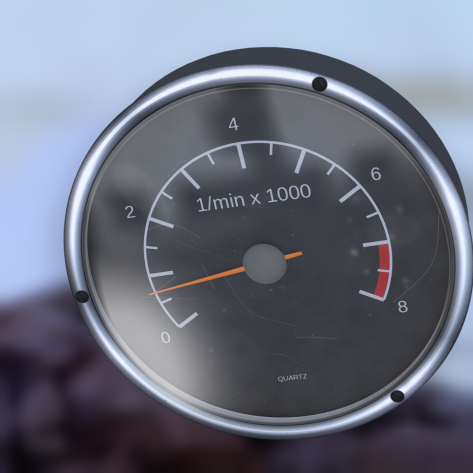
750; rpm
